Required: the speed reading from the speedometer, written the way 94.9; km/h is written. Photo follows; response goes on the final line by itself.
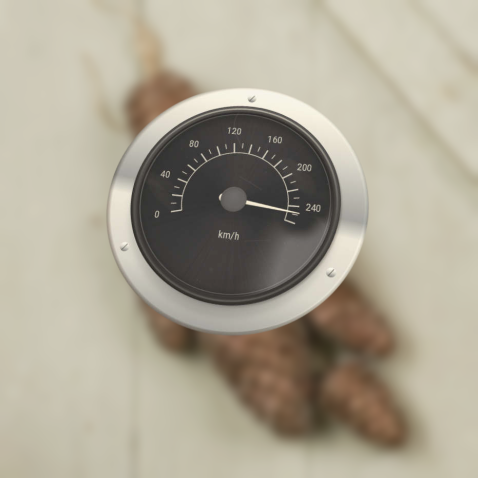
250; km/h
